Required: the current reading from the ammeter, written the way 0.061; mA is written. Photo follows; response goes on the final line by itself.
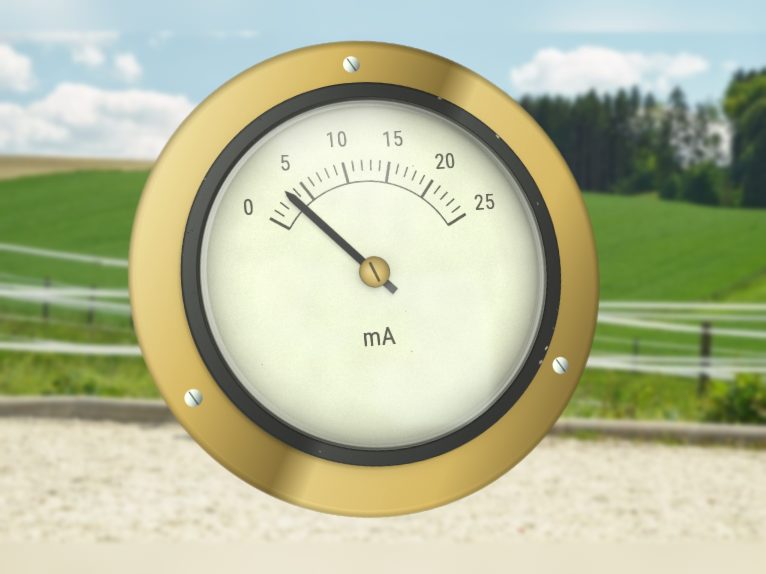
3; mA
